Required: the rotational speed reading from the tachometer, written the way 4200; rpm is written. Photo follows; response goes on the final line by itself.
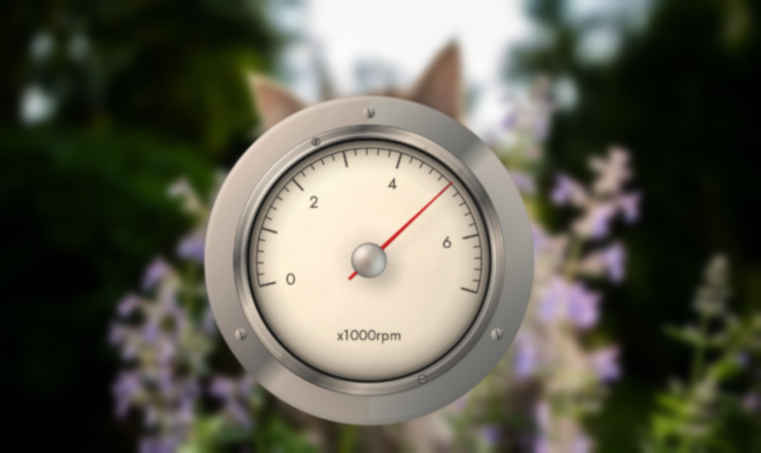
5000; rpm
